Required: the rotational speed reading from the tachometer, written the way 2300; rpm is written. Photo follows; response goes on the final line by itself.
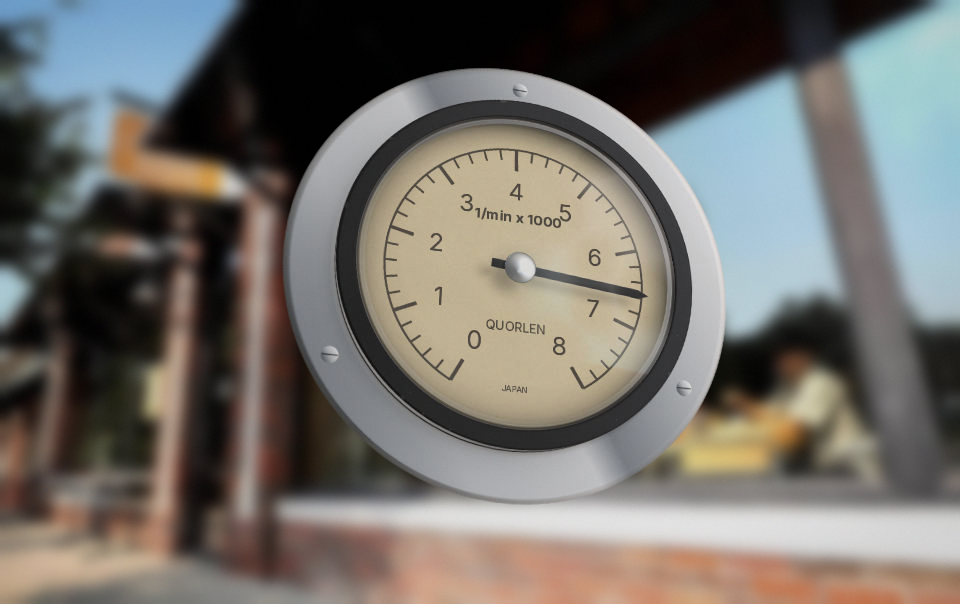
6600; rpm
